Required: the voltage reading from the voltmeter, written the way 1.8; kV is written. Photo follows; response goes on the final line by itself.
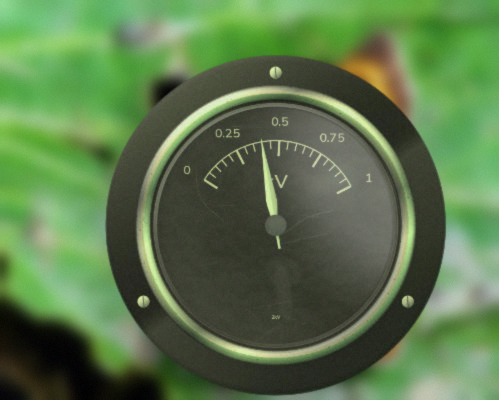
0.4; kV
